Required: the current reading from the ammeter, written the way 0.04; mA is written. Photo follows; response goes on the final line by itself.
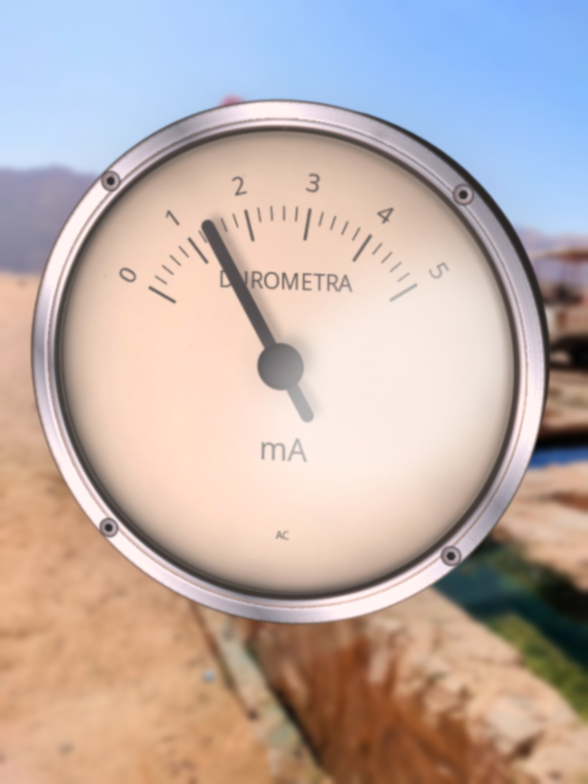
1.4; mA
